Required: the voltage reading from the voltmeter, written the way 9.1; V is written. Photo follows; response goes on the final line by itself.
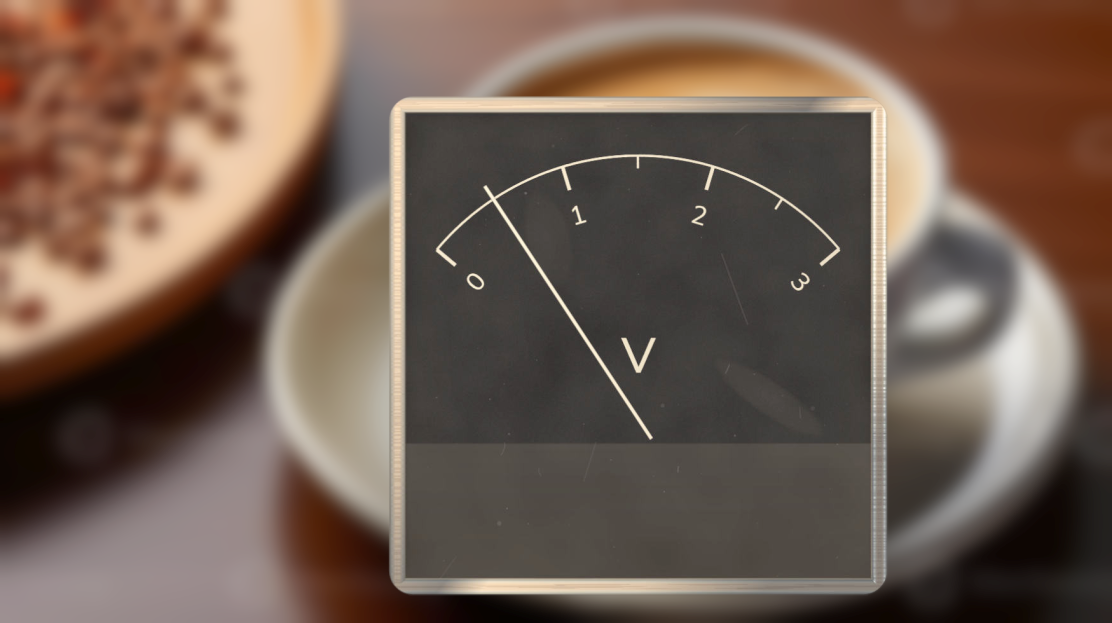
0.5; V
